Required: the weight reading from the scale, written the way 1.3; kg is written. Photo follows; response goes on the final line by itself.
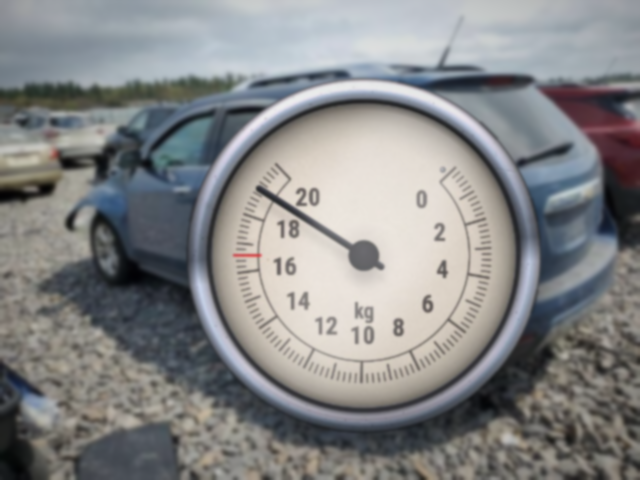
19; kg
